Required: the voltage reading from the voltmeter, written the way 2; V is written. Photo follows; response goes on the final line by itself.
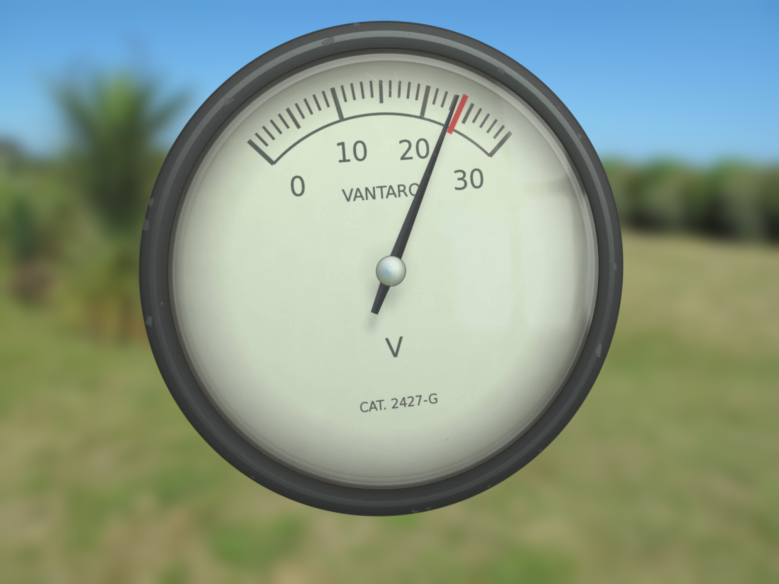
23; V
